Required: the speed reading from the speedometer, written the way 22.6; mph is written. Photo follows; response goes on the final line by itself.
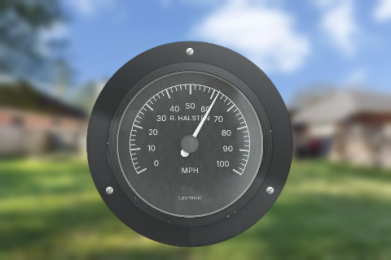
62; mph
